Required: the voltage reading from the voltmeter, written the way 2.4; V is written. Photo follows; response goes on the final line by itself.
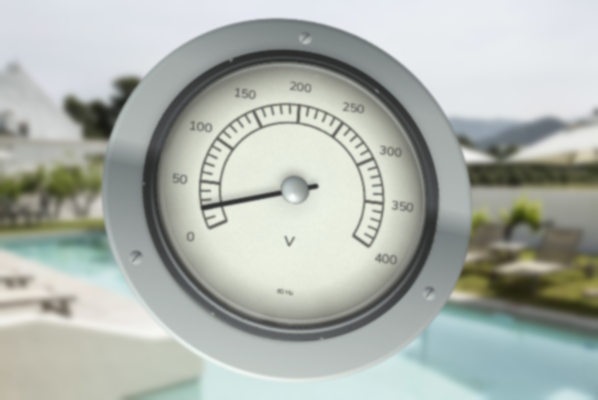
20; V
